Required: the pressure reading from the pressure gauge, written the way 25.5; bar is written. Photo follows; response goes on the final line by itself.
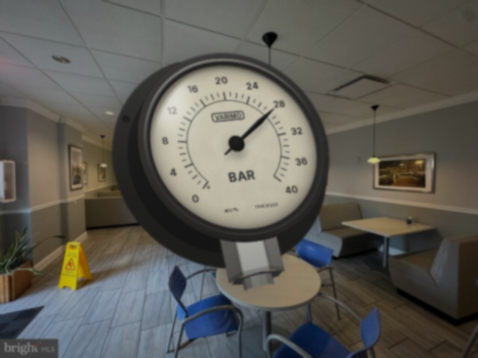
28; bar
